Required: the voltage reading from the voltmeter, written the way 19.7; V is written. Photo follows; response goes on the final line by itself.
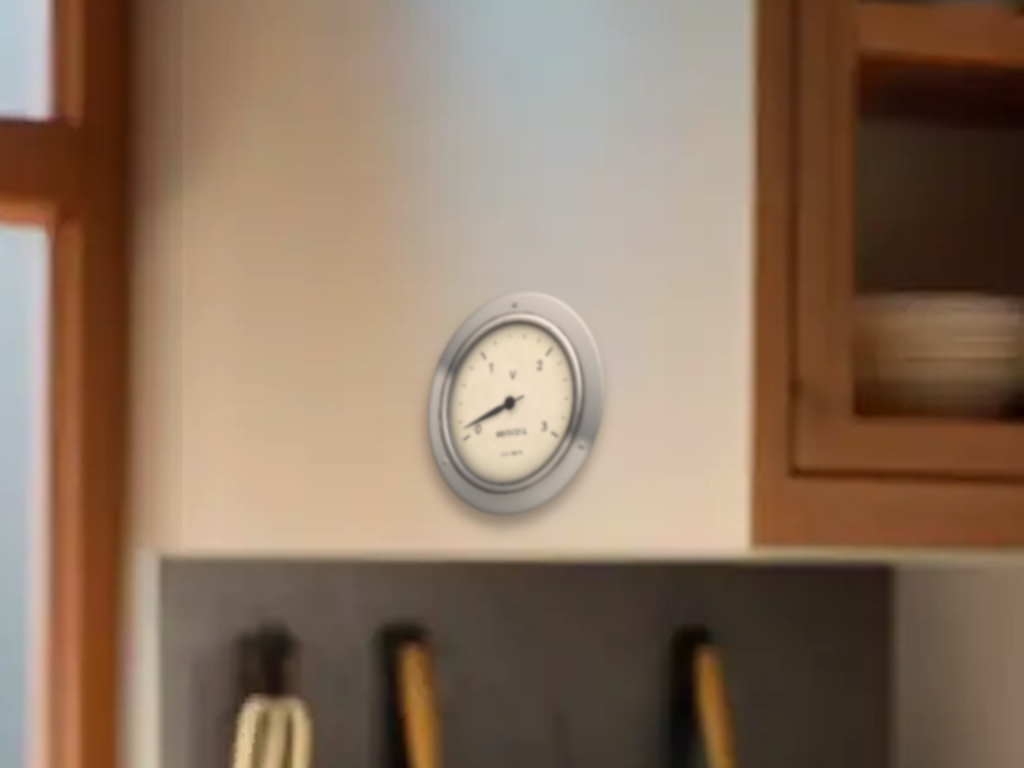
0.1; V
